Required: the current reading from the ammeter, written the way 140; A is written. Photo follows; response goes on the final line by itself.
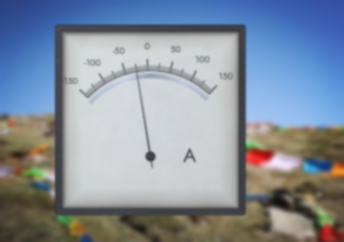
-25; A
